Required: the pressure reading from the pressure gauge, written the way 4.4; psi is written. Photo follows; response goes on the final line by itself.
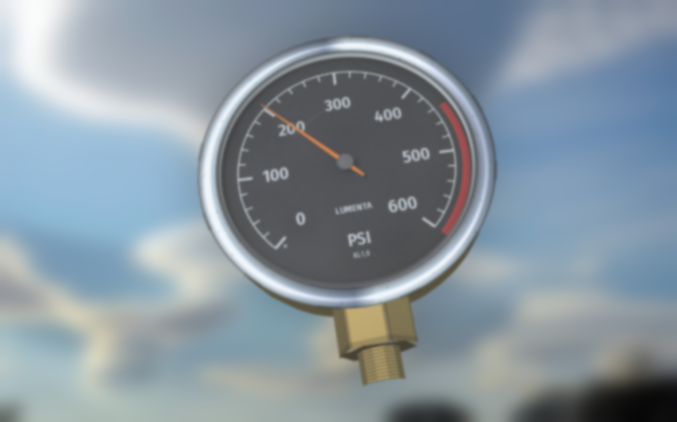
200; psi
